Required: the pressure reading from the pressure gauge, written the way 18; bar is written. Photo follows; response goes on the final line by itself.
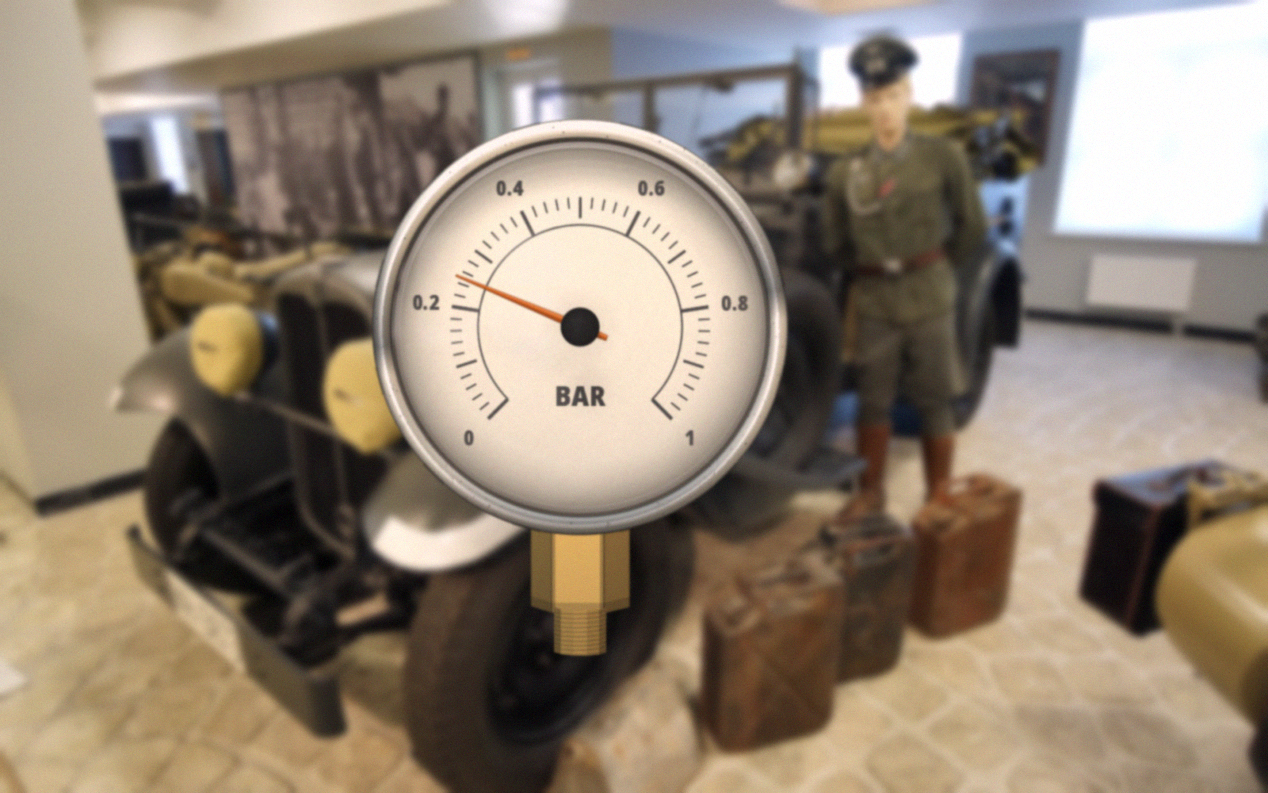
0.25; bar
